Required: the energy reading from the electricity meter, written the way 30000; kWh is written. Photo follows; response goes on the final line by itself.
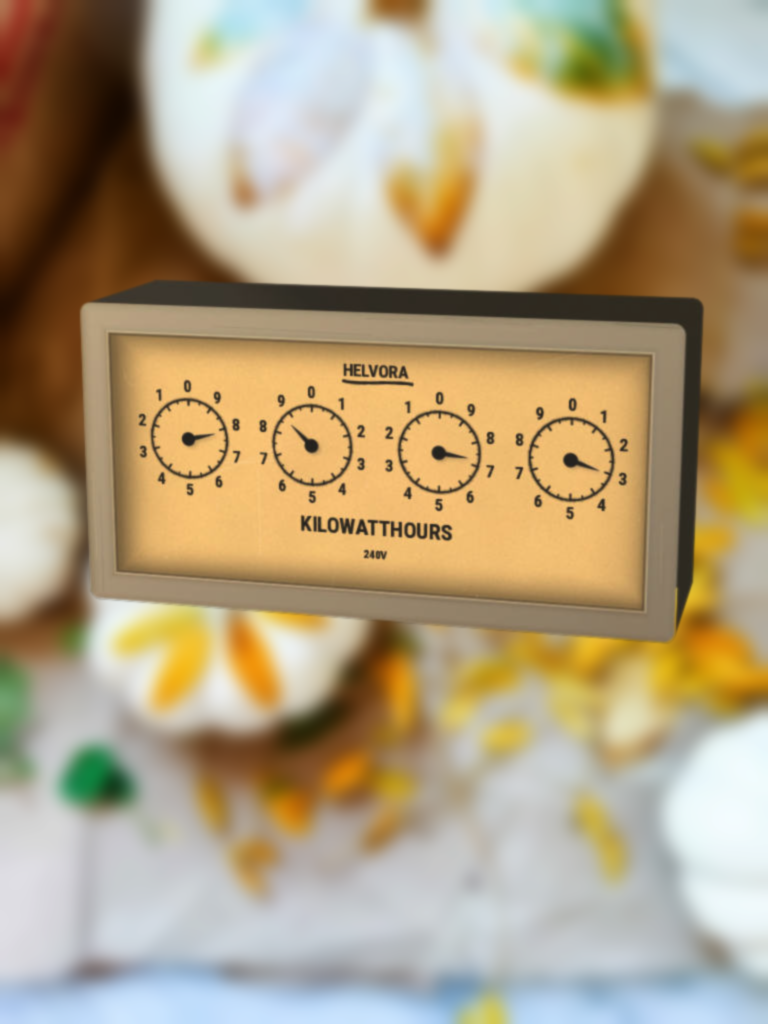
7873; kWh
